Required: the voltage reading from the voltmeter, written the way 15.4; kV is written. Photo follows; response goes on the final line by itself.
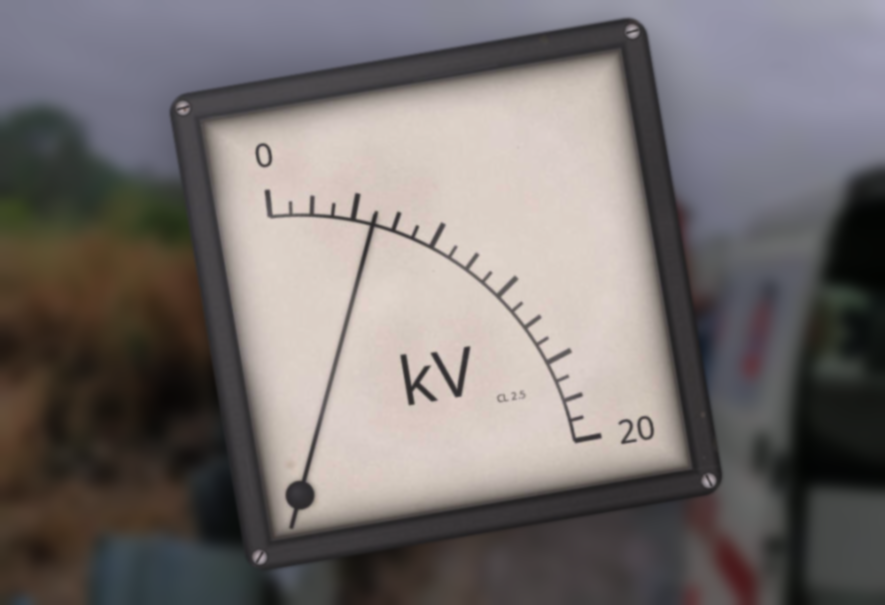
5; kV
